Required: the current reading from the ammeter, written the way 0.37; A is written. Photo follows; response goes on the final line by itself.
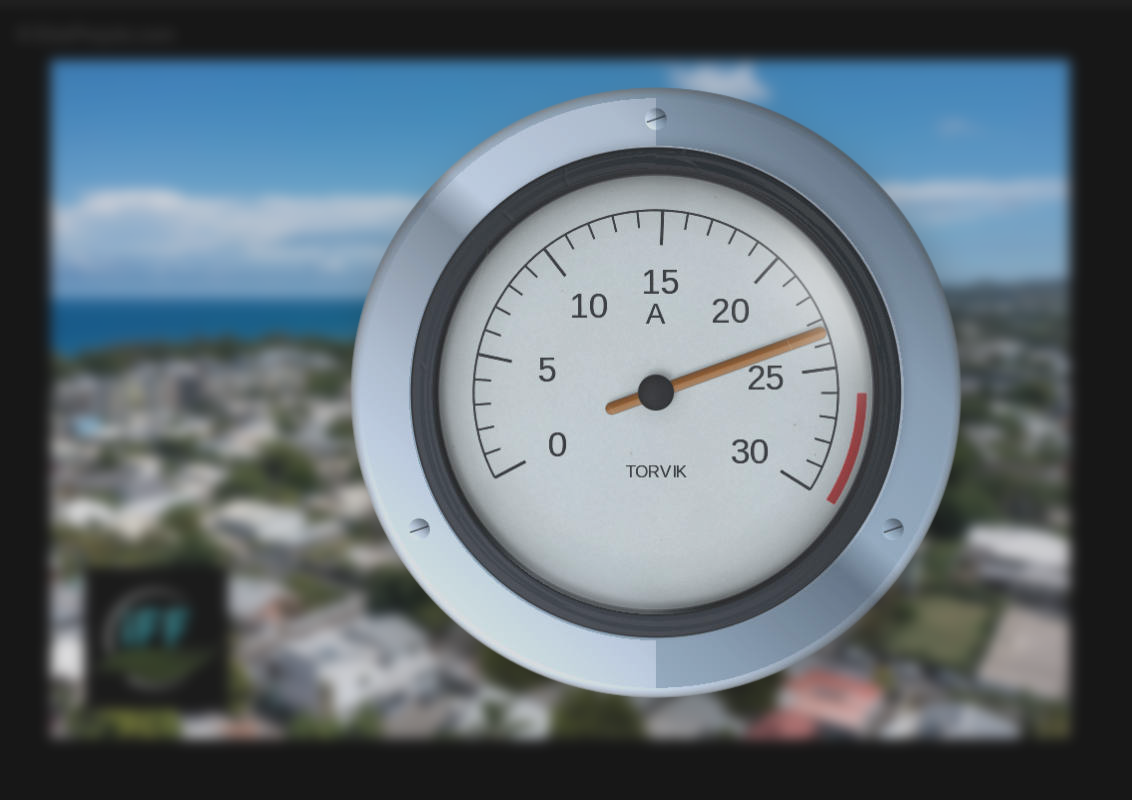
23.5; A
